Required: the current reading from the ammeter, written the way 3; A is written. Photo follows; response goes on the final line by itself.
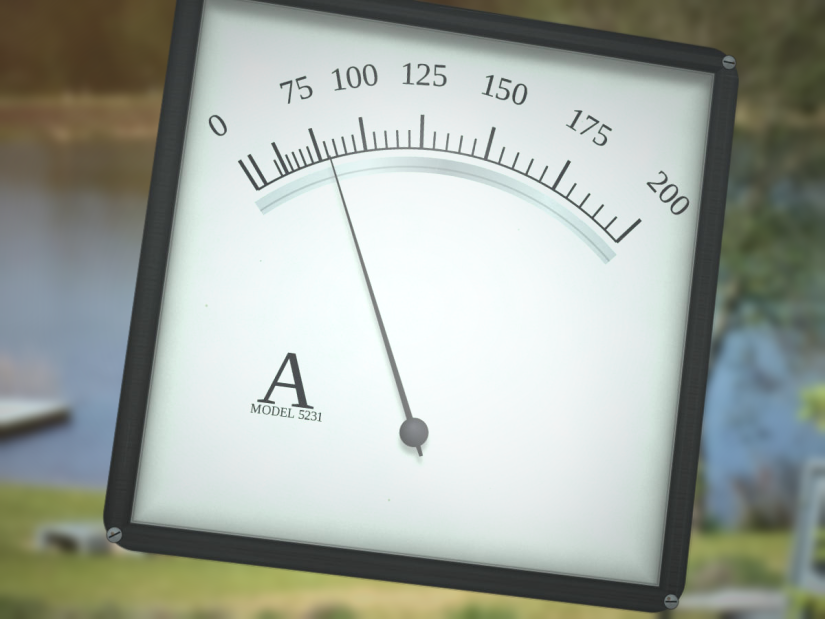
80; A
